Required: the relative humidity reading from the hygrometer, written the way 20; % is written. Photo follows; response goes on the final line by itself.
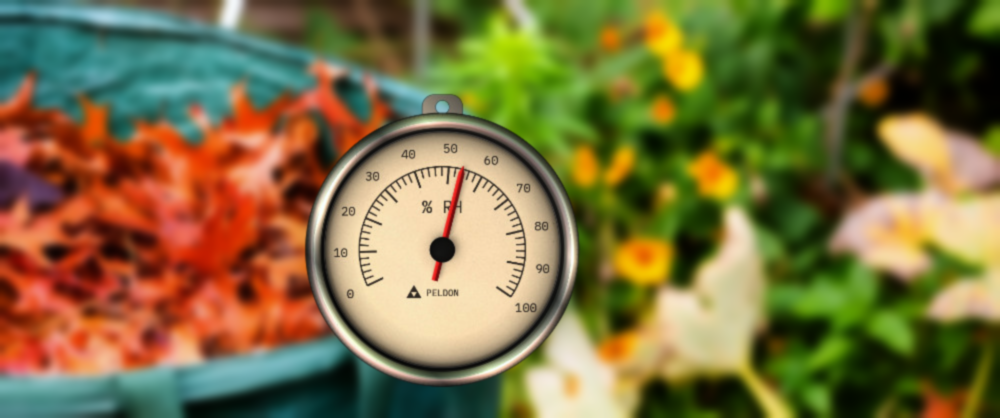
54; %
